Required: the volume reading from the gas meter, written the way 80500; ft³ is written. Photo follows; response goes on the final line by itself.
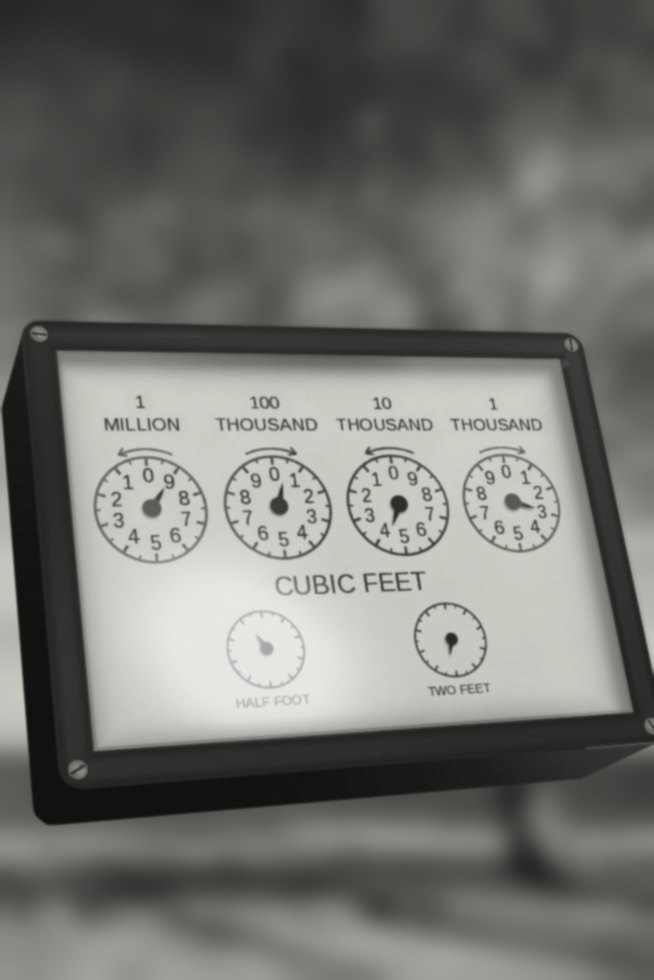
904300; ft³
